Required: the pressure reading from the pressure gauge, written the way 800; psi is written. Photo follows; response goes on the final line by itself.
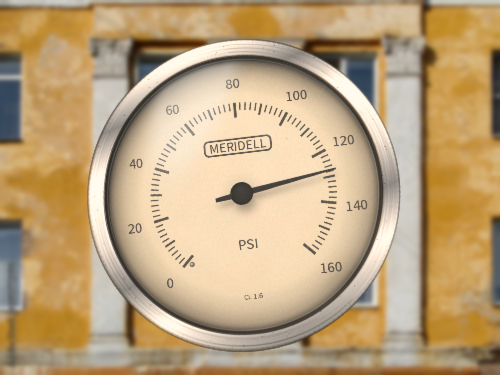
128; psi
